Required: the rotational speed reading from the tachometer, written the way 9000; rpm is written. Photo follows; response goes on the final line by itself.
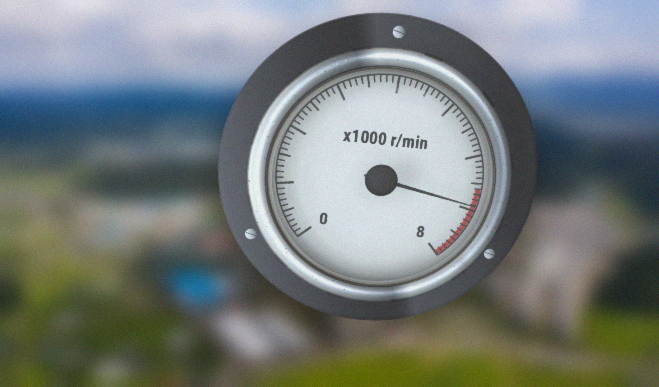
6900; rpm
